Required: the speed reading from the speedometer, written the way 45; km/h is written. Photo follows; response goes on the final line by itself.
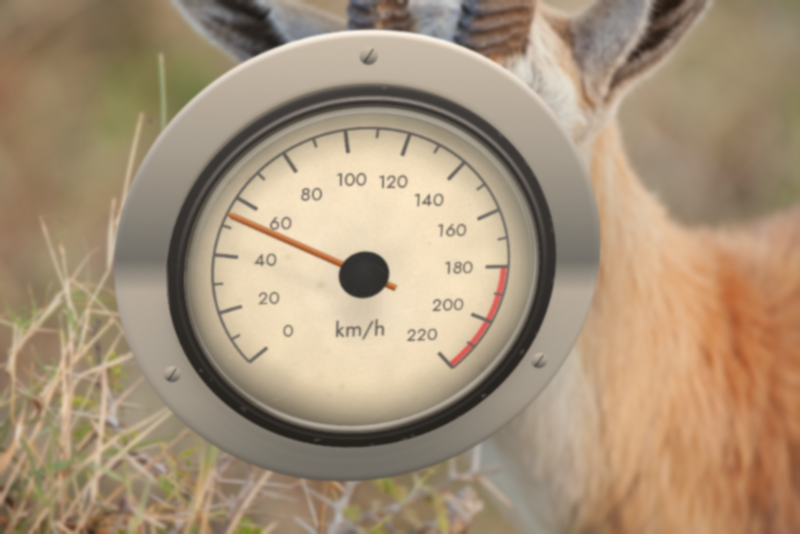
55; km/h
